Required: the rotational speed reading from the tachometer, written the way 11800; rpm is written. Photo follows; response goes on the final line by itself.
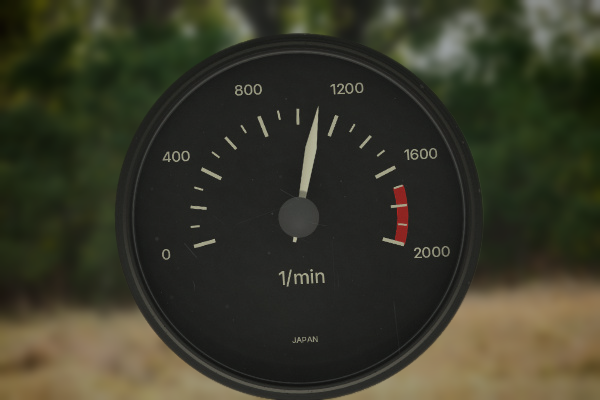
1100; rpm
